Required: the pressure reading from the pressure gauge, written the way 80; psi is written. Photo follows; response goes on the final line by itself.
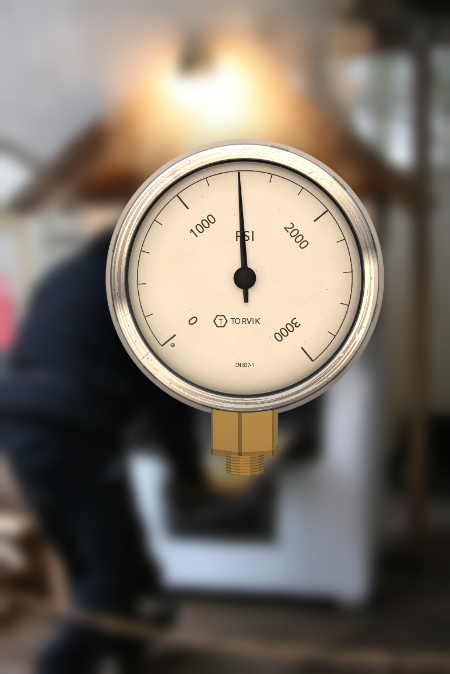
1400; psi
